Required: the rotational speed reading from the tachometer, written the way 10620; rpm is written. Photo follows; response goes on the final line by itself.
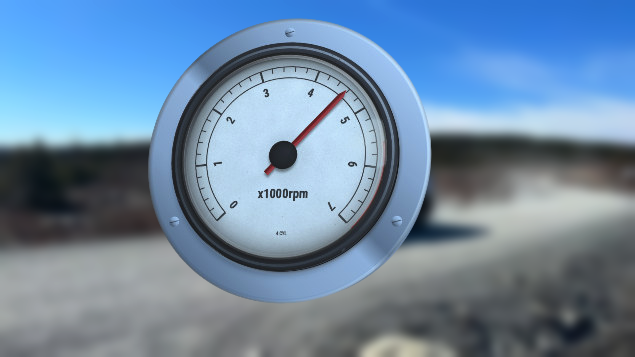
4600; rpm
